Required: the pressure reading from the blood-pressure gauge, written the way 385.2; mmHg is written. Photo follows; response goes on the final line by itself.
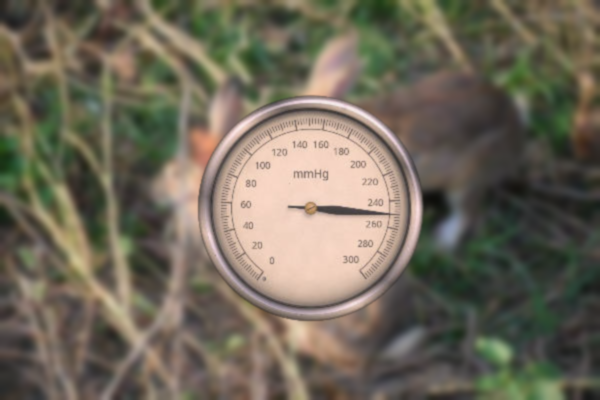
250; mmHg
